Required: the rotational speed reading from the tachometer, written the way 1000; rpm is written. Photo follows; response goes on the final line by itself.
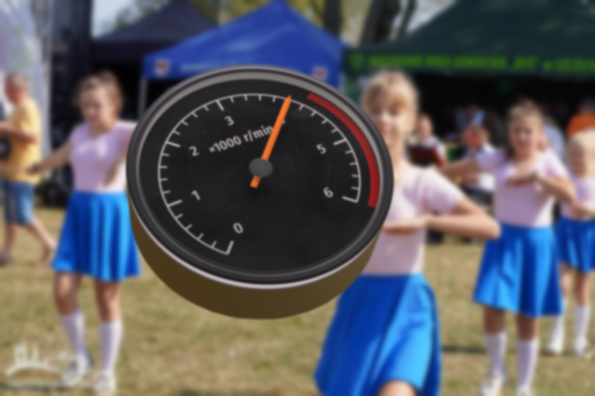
4000; rpm
